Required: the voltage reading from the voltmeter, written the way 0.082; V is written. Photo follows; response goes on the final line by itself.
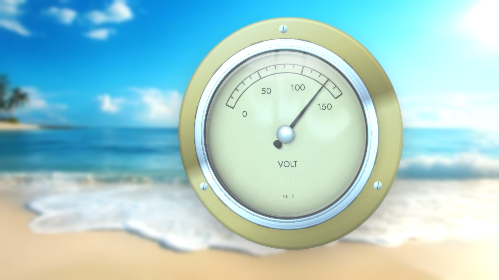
130; V
